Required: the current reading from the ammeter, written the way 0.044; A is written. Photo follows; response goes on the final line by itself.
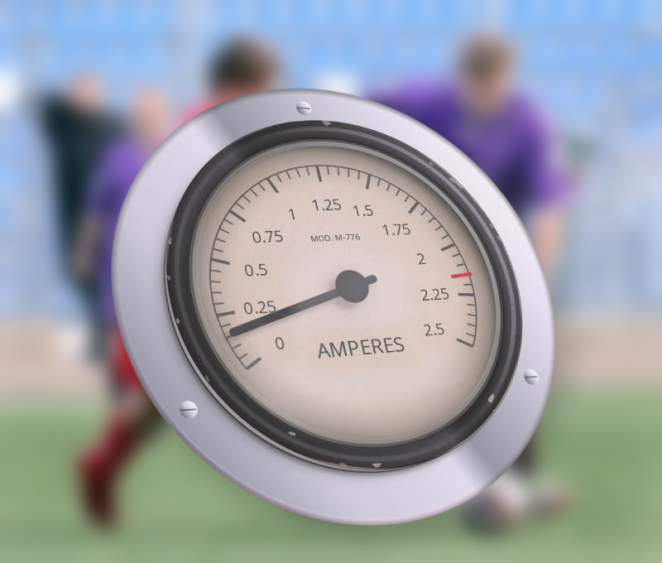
0.15; A
